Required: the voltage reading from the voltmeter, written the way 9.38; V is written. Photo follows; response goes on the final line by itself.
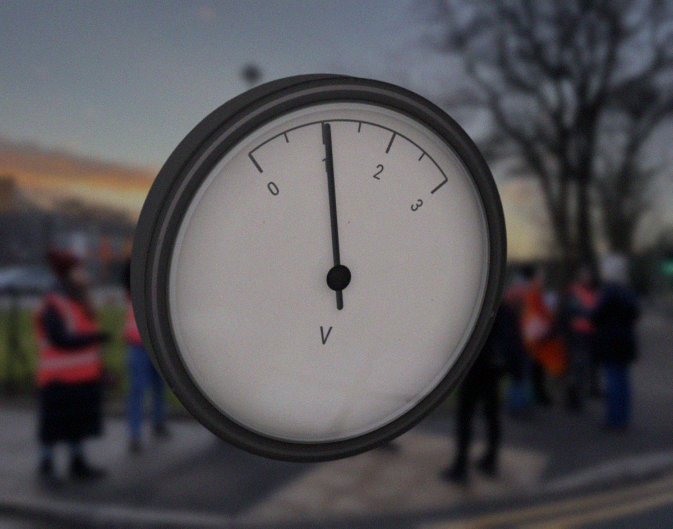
1; V
